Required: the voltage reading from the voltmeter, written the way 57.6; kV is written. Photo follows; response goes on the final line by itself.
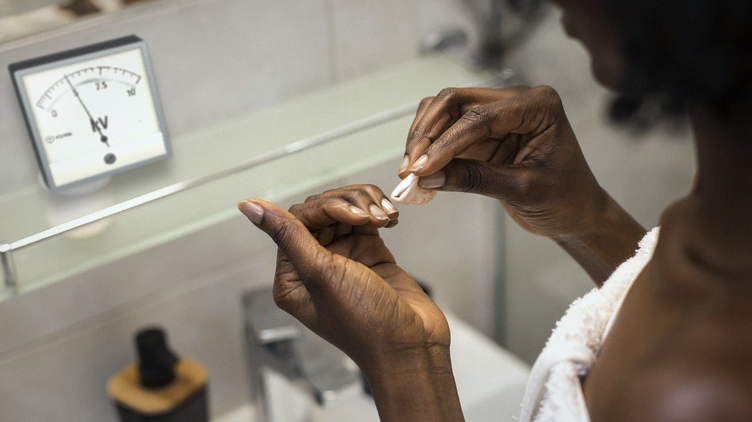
5; kV
